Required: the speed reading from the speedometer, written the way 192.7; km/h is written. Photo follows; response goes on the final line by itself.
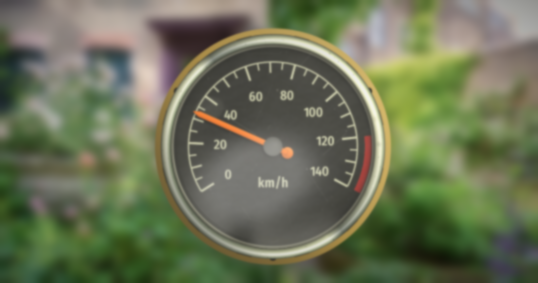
32.5; km/h
